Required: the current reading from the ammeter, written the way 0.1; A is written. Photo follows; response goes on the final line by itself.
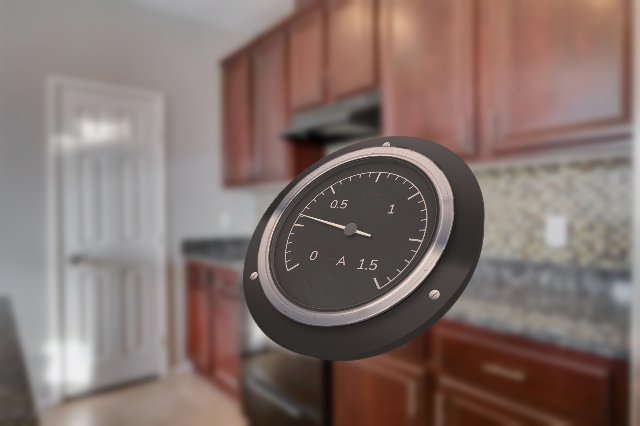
0.3; A
